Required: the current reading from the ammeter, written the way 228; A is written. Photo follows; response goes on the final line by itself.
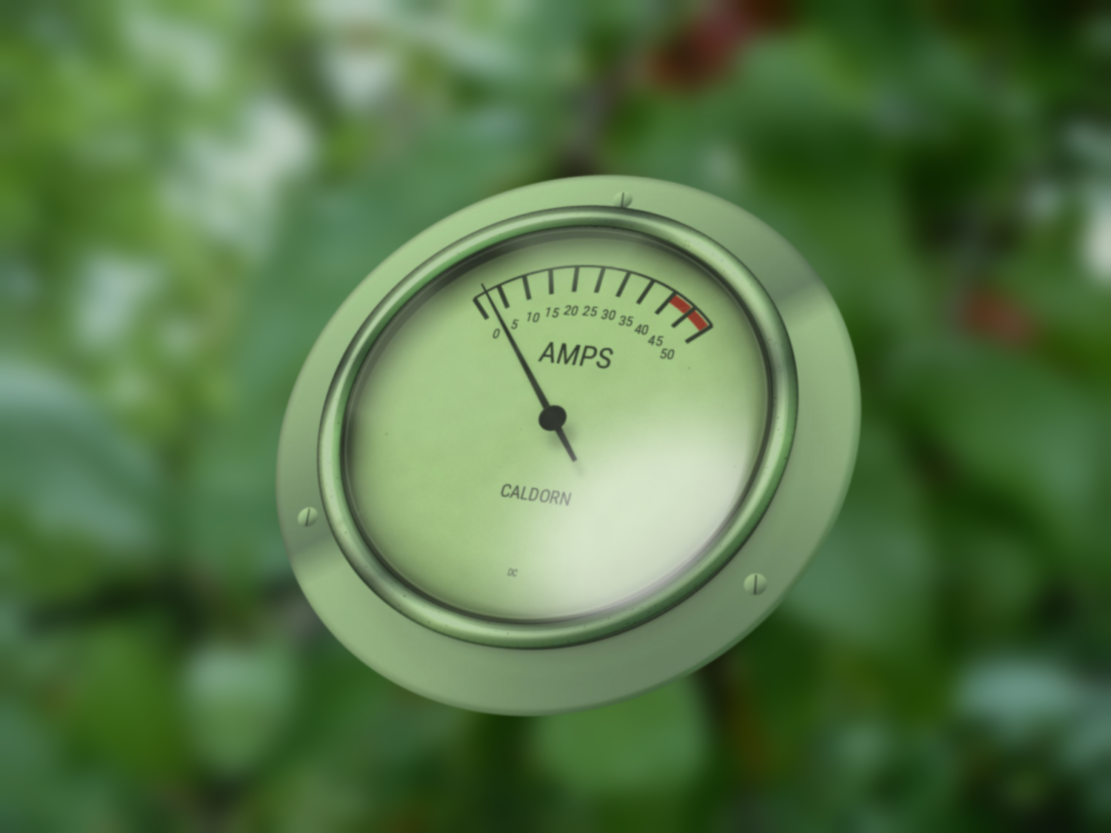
2.5; A
